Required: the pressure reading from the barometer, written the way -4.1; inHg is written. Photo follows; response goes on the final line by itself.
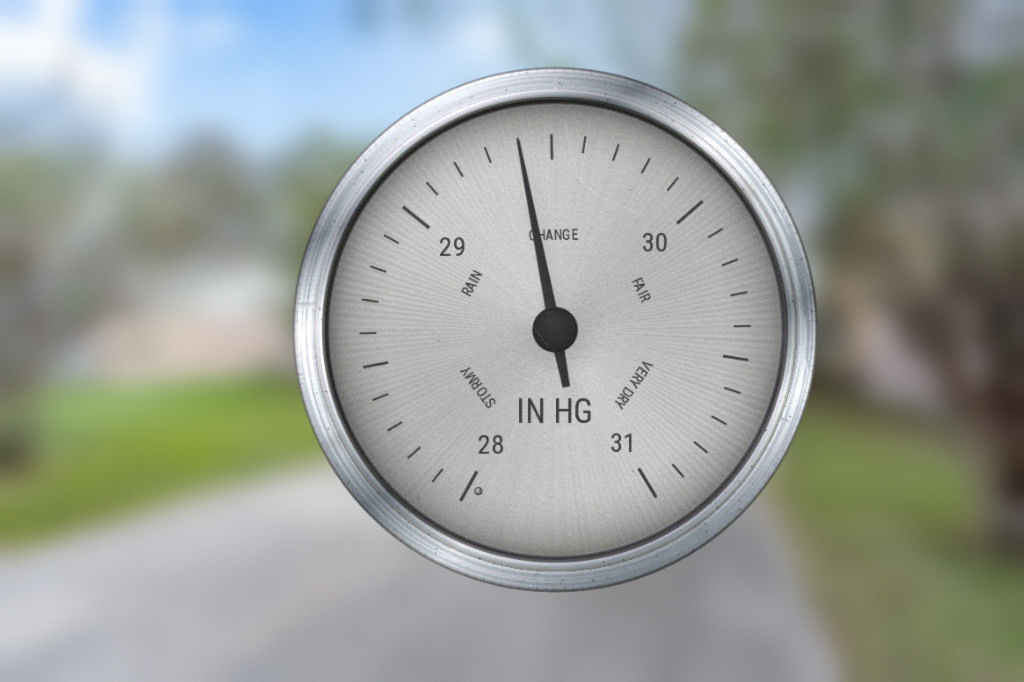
29.4; inHg
